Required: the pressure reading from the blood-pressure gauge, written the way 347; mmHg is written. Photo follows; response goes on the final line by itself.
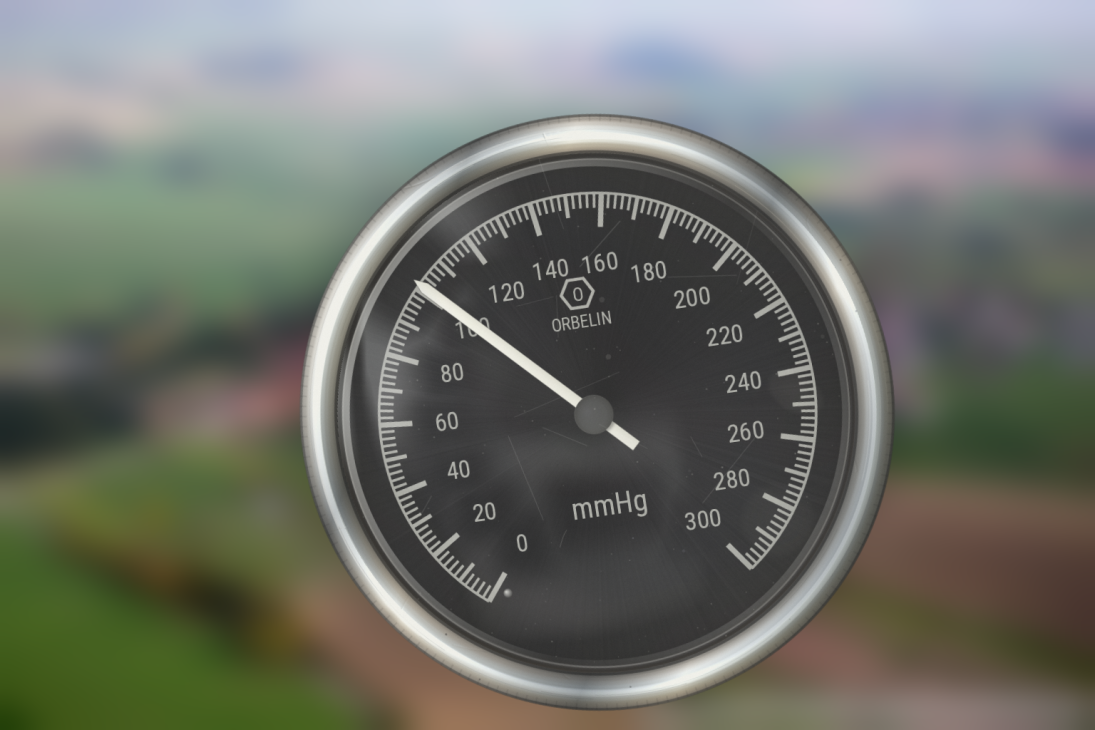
102; mmHg
